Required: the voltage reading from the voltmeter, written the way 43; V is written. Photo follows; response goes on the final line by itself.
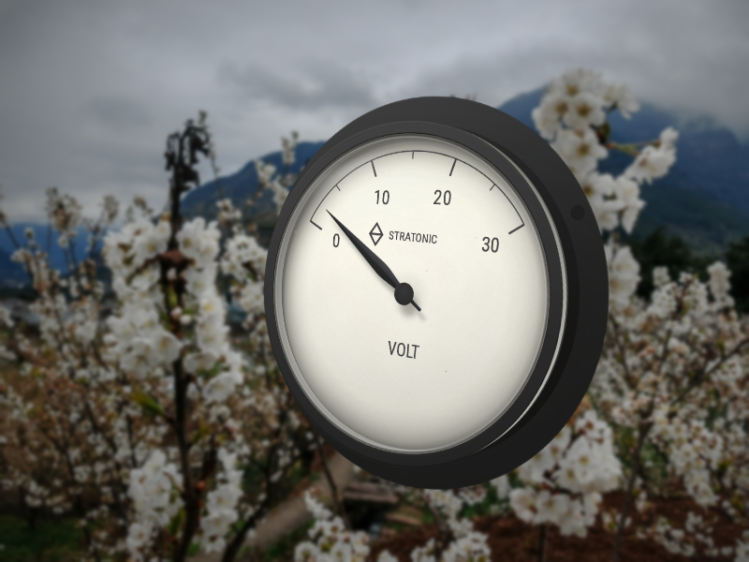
2.5; V
